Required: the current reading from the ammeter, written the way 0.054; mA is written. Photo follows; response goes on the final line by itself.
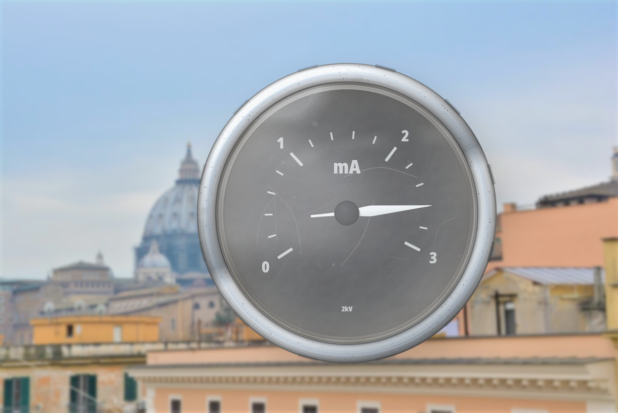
2.6; mA
